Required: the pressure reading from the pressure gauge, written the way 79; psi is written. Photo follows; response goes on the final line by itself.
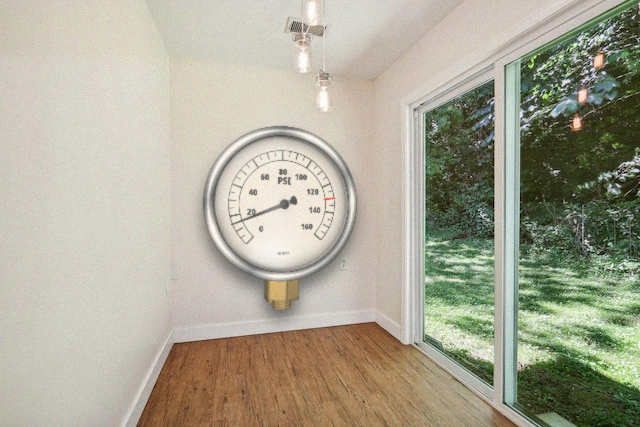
15; psi
